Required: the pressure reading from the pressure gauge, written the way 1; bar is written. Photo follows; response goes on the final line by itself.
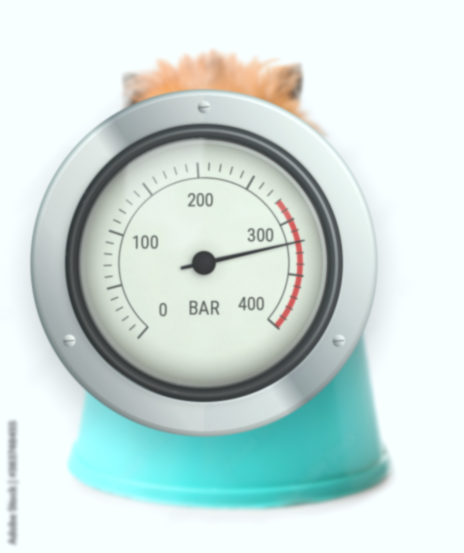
320; bar
